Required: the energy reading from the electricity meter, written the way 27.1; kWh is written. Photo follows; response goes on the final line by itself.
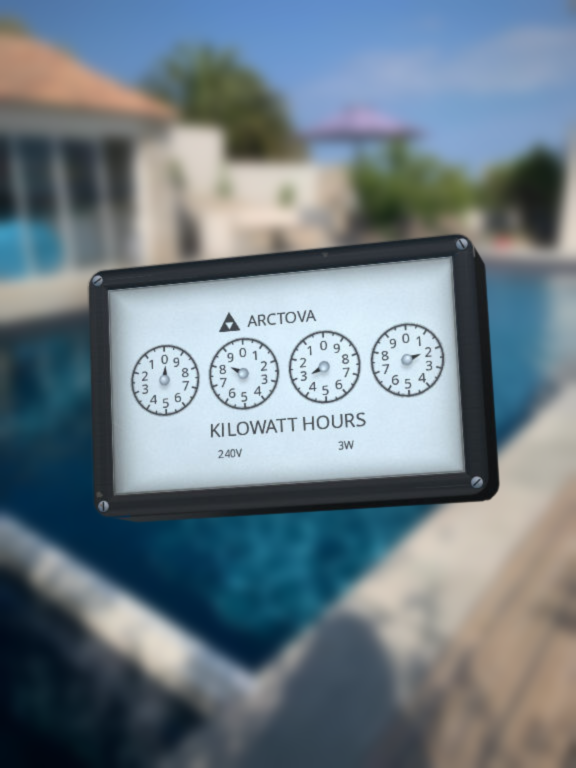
9832; kWh
